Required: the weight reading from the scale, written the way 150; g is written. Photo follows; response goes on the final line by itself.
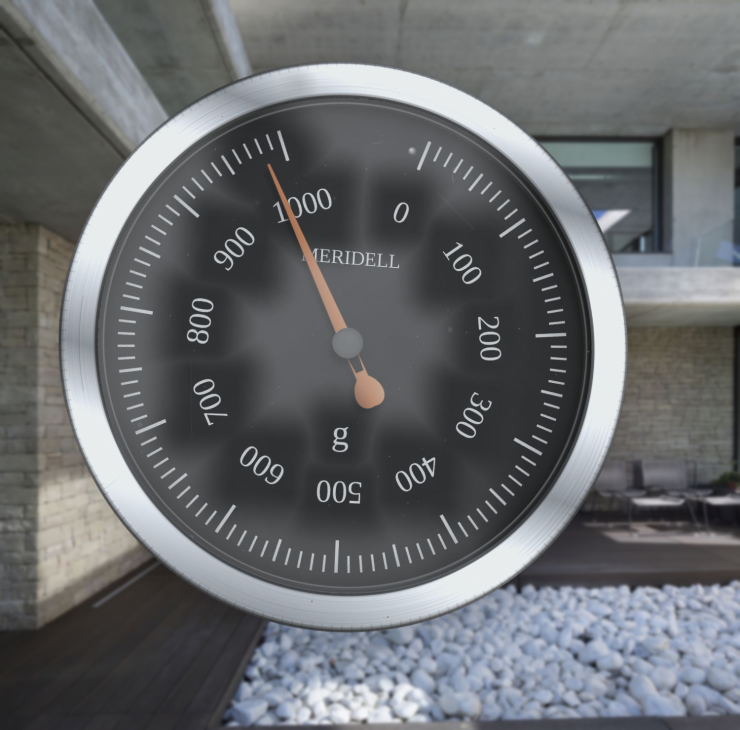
980; g
